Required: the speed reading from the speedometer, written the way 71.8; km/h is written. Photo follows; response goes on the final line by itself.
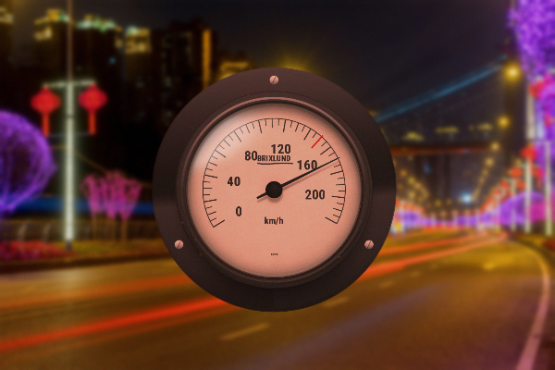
170; km/h
